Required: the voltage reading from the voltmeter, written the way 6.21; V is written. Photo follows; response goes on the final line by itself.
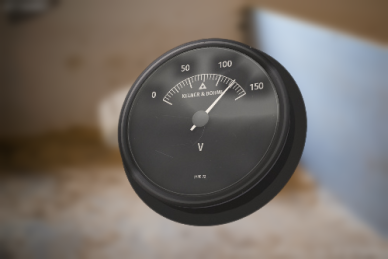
125; V
